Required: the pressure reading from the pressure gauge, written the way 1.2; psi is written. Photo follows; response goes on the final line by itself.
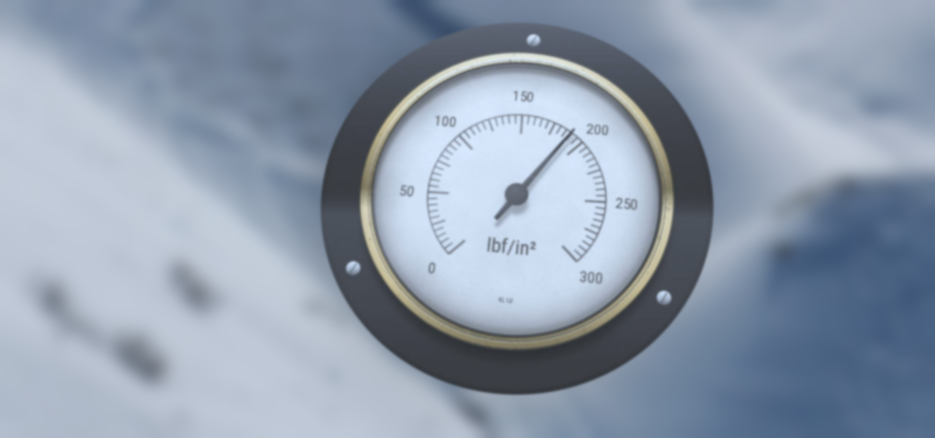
190; psi
